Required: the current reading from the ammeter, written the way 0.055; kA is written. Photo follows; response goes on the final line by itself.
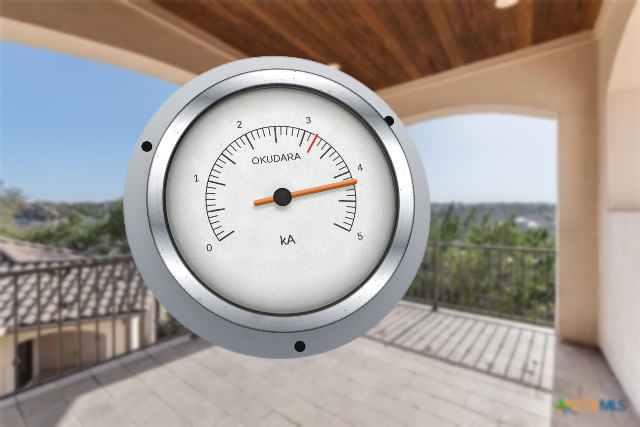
4.2; kA
